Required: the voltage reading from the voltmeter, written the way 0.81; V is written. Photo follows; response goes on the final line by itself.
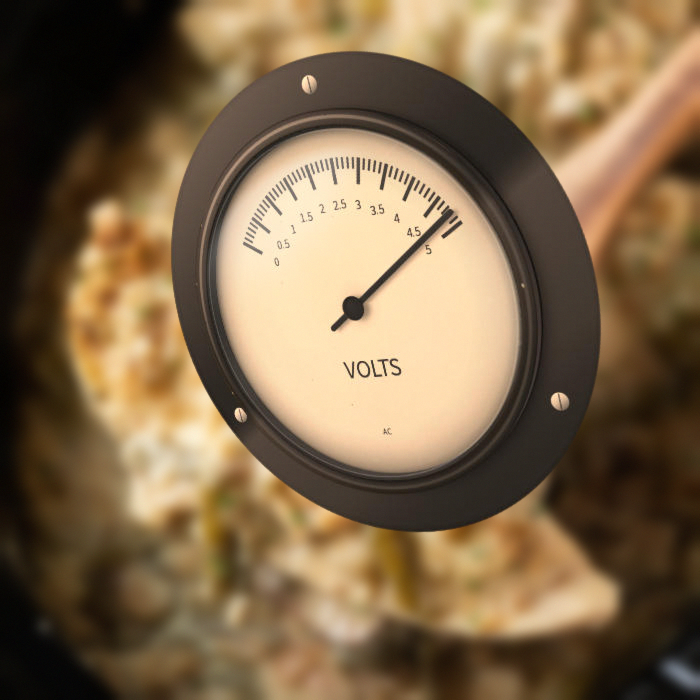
4.8; V
